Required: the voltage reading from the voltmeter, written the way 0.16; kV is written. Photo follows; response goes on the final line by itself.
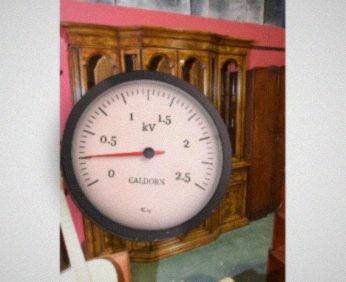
0.25; kV
